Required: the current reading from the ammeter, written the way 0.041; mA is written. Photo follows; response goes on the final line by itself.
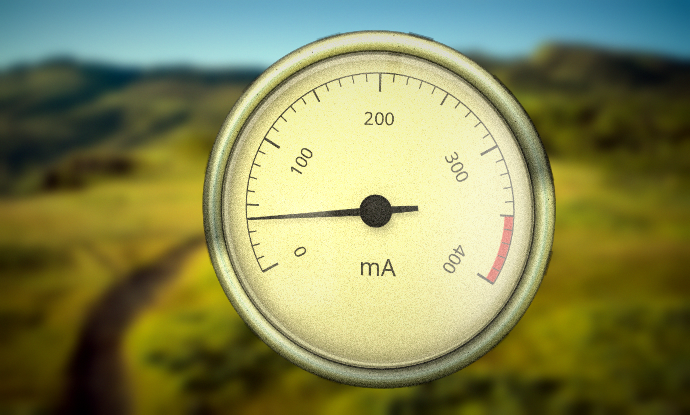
40; mA
